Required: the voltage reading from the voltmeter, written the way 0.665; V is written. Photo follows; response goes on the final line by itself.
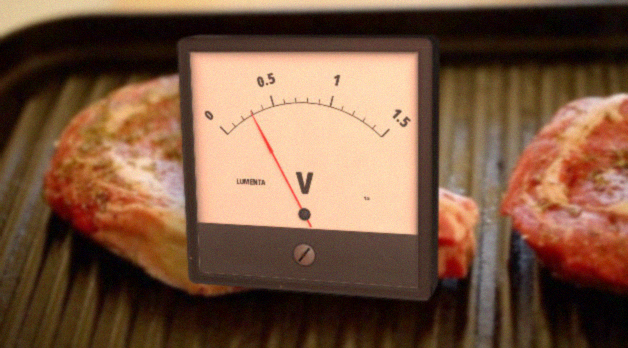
0.3; V
